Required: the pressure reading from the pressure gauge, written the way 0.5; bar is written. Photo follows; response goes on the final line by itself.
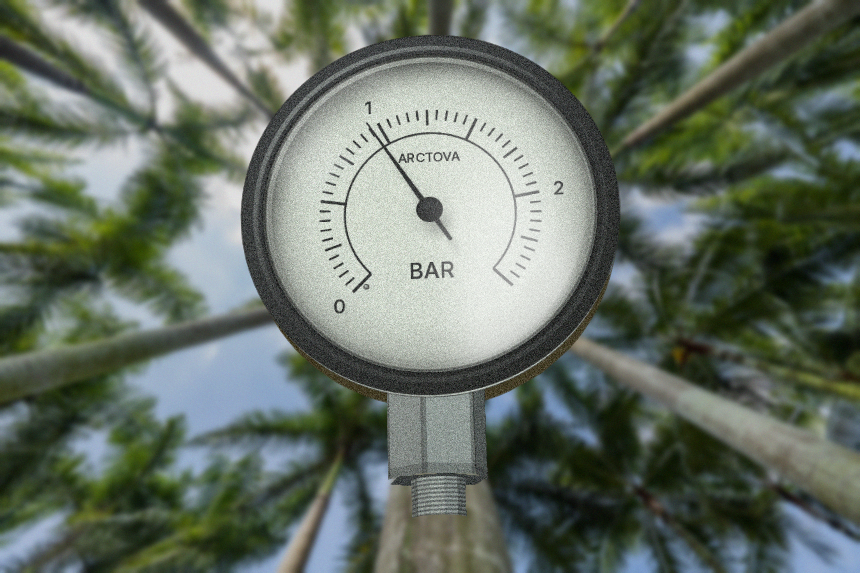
0.95; bar
